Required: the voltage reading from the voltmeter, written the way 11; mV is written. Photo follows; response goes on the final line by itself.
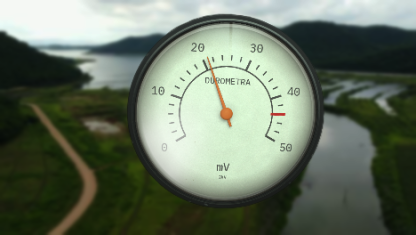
21; mV
